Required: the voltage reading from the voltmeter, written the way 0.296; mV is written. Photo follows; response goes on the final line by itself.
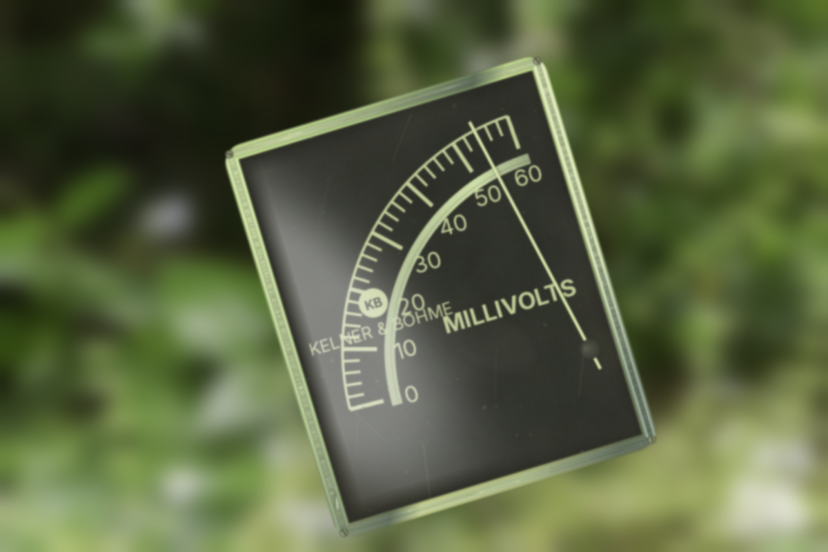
54; mV
